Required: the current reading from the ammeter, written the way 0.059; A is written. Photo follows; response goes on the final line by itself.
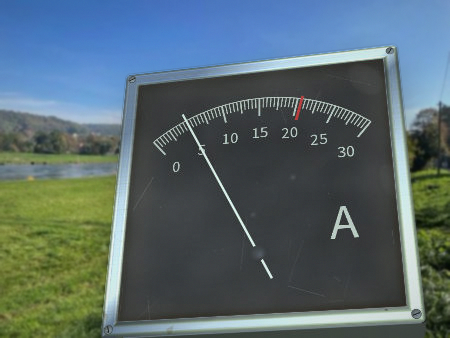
5; A
